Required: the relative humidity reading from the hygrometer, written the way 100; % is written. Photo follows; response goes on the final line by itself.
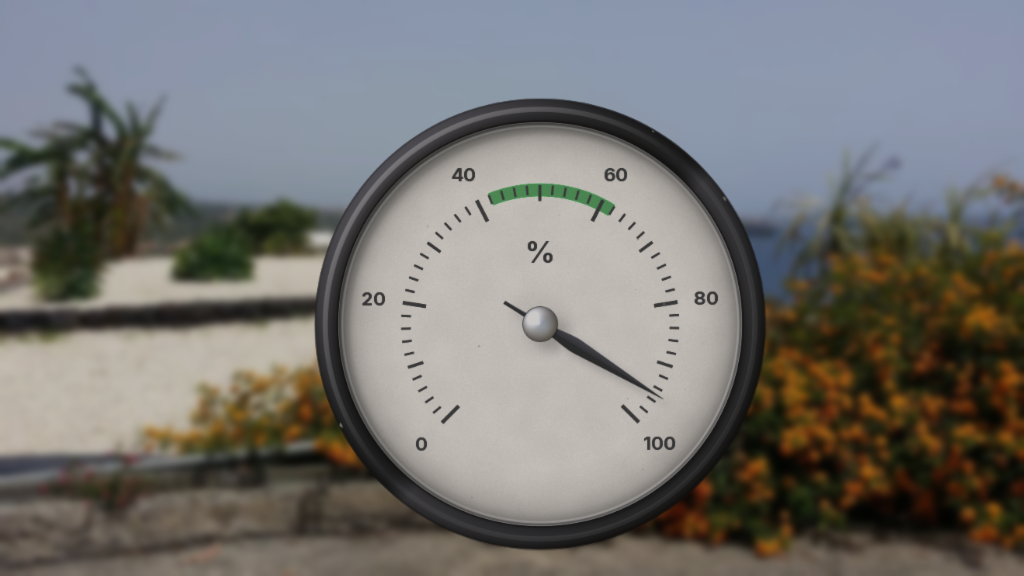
95; %
